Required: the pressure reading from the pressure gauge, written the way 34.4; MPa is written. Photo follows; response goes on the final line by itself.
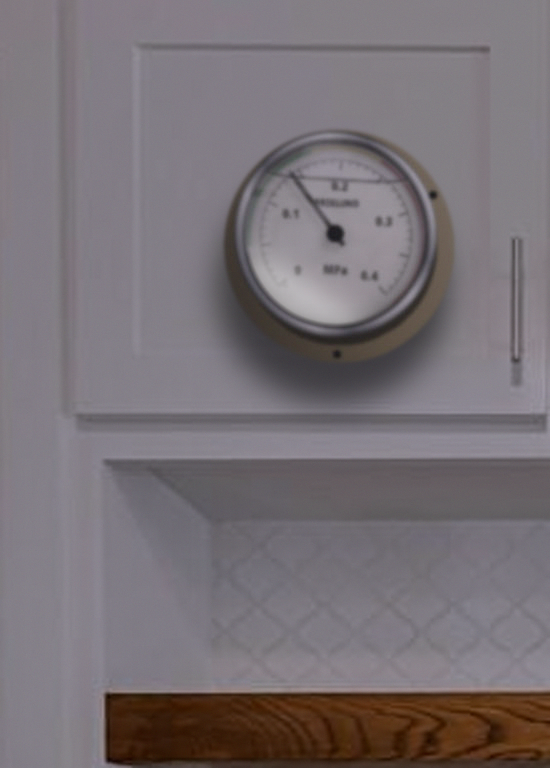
0.14; MPa
